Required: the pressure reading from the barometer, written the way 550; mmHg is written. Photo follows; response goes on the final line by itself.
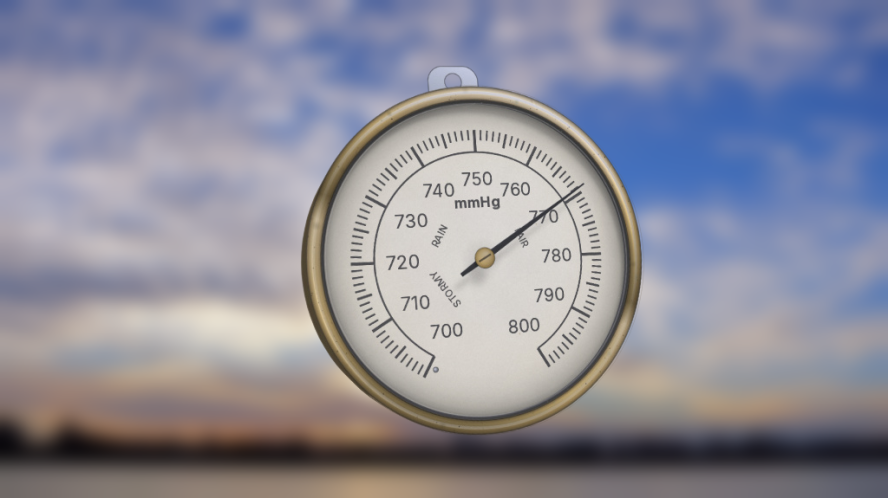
769; mmHg
